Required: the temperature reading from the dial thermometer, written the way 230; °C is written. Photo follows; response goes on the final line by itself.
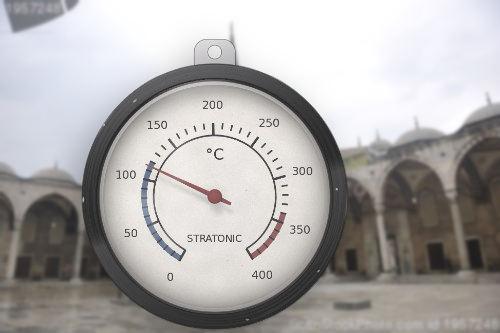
115; °C
